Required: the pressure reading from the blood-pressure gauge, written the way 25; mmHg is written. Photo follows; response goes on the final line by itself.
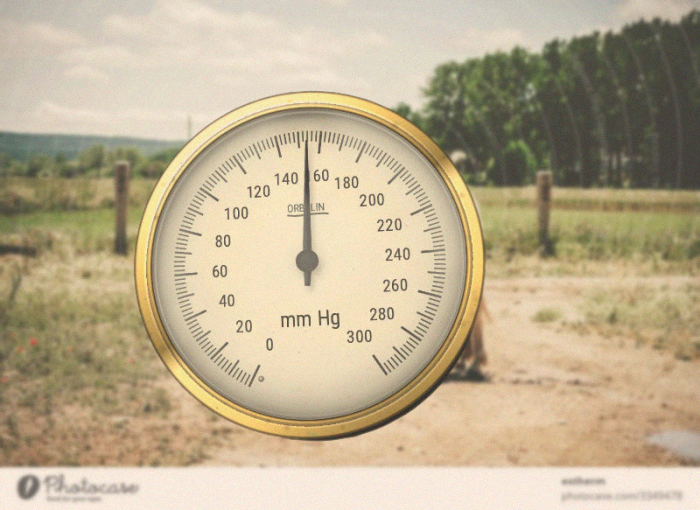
154; mmHg
